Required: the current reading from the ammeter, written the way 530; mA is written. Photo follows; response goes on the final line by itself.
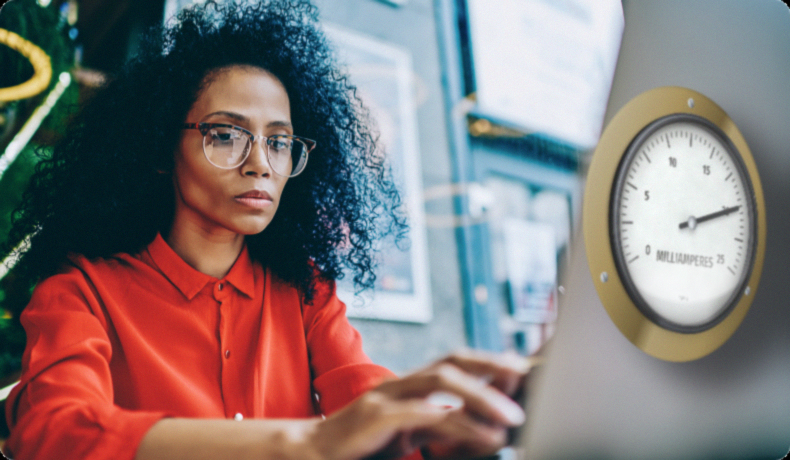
20; mA
